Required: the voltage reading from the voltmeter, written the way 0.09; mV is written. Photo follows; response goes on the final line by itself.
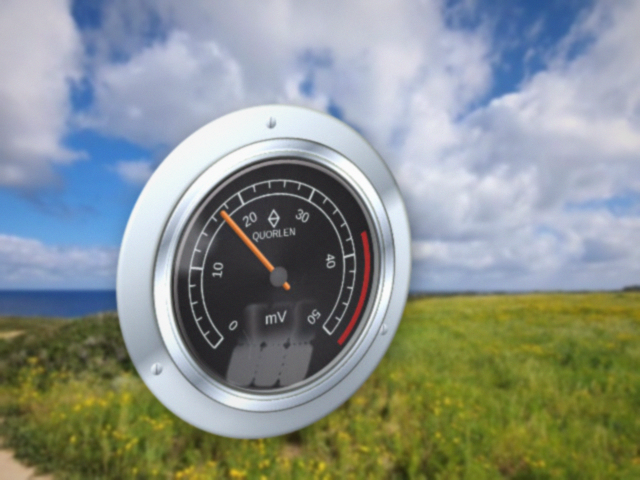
17; mV
